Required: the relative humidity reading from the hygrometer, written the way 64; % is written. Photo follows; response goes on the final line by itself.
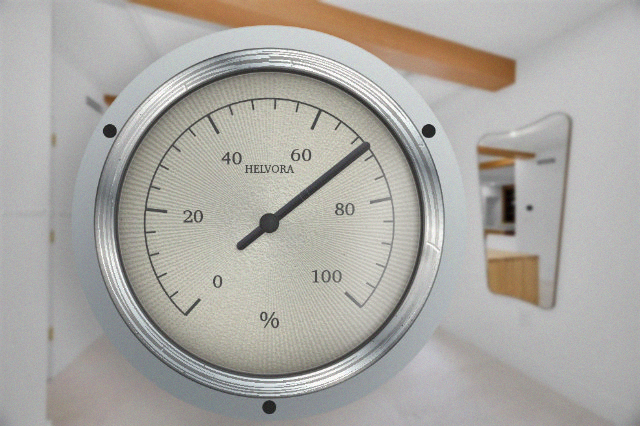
70; %
